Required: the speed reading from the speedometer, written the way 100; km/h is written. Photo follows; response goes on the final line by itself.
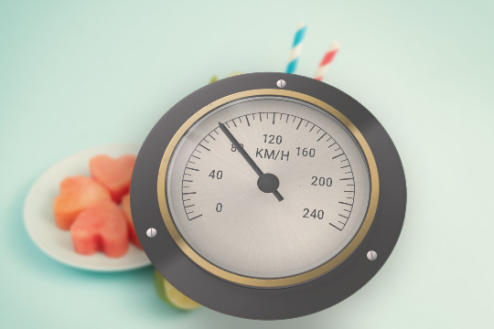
80; km/h
